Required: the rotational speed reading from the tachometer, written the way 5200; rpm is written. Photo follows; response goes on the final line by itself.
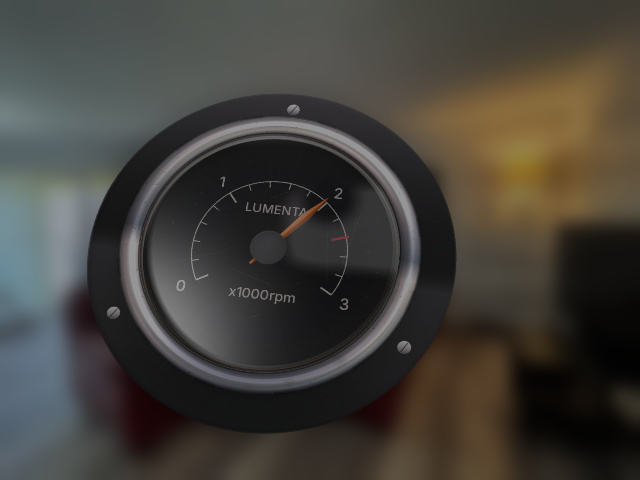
2000; rpm
